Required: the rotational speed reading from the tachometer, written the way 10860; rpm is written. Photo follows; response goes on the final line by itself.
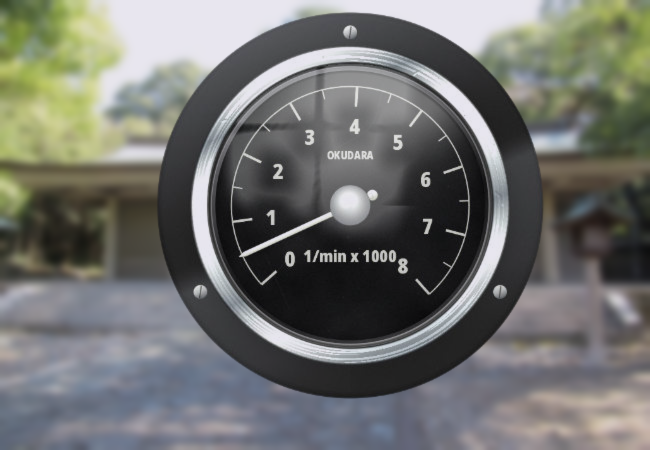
500; rpm
